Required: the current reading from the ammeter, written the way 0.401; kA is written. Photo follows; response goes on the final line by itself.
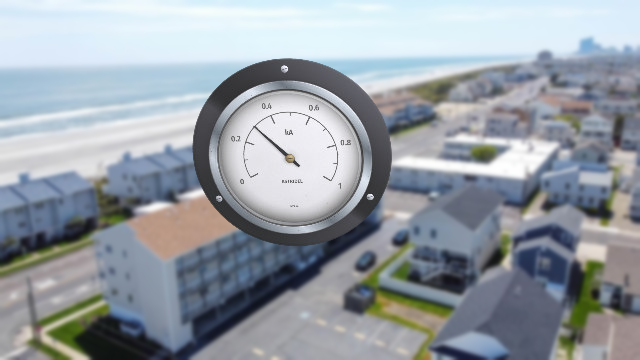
0.3; kA
